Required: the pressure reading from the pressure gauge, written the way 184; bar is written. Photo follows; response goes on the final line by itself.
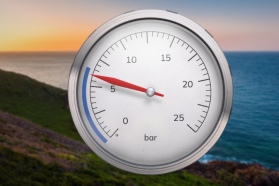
6; bar
